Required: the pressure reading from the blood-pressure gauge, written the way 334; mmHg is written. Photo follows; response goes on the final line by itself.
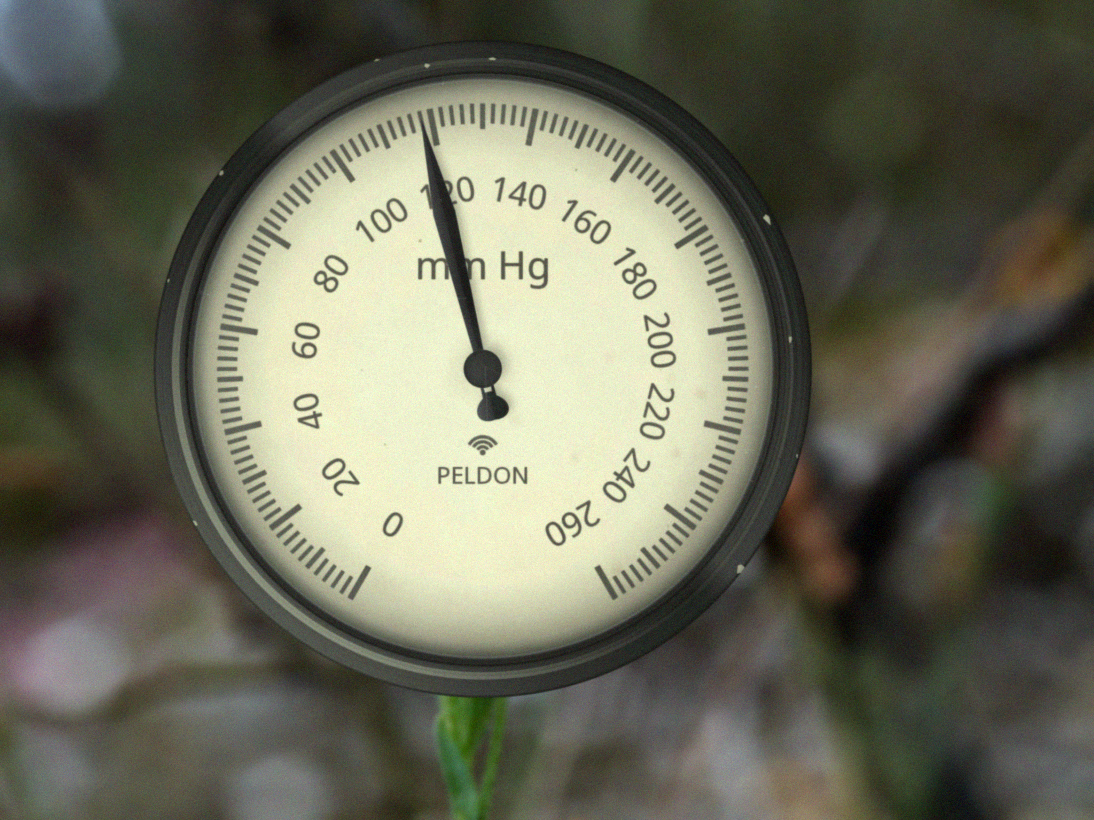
118; mmHg
